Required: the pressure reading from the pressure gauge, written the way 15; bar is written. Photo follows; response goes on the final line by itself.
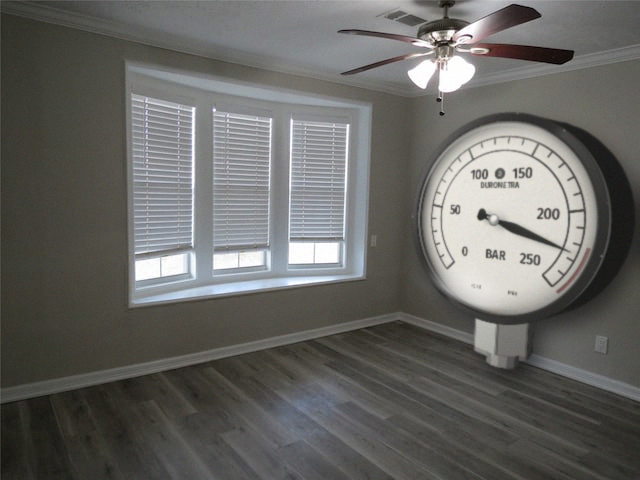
225; bar
